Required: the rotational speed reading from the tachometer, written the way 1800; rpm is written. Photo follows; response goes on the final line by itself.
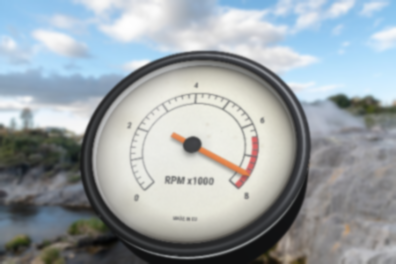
7600; rpm
